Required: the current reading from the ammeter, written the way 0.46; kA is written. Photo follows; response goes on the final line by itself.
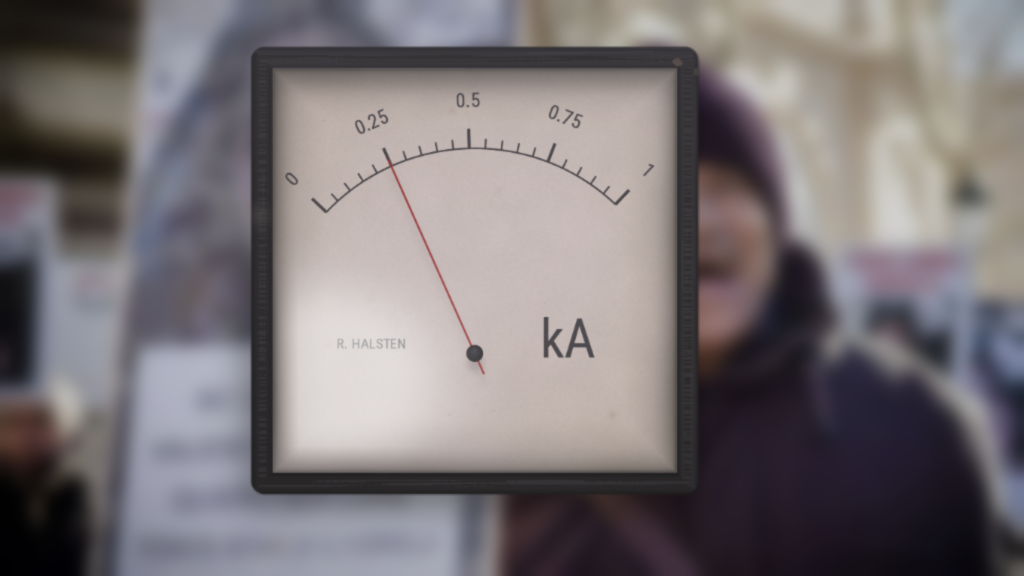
0.25; kA
